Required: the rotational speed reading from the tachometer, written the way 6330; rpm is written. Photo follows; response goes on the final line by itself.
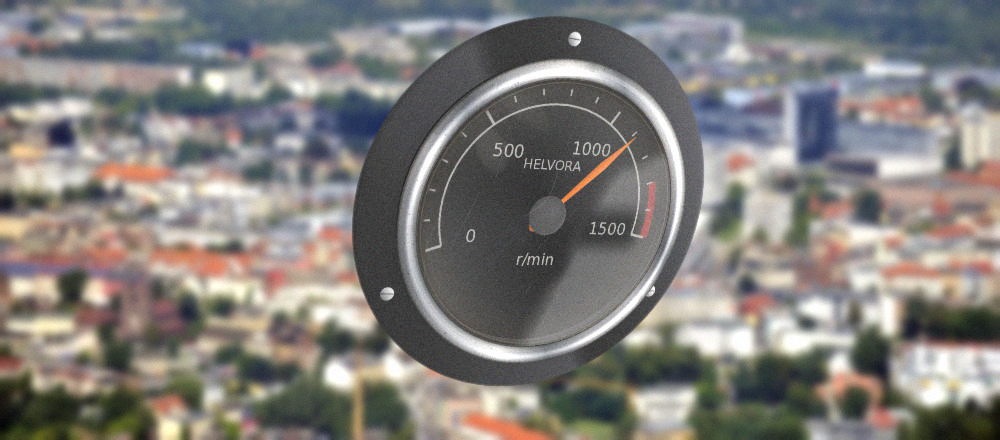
1100; rpm
